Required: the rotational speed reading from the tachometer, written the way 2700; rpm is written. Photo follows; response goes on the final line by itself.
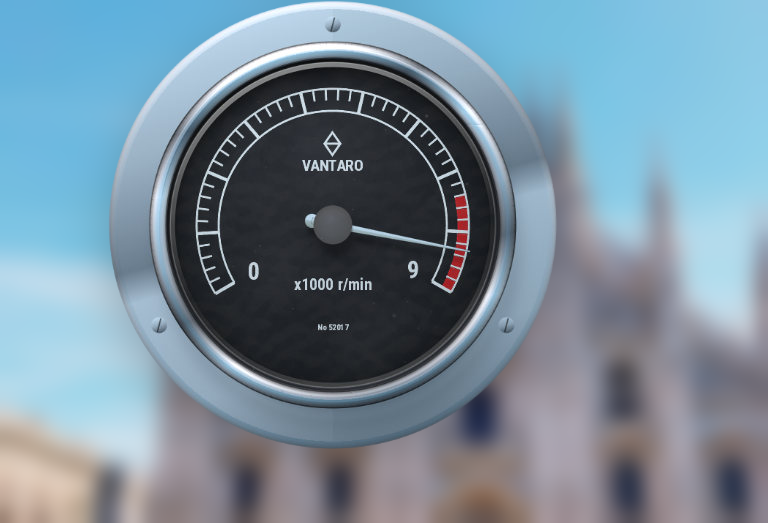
8300; rpm
